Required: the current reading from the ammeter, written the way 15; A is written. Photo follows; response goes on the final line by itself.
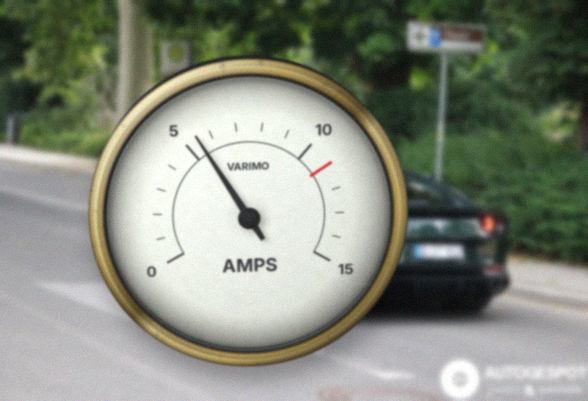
5.5; A
